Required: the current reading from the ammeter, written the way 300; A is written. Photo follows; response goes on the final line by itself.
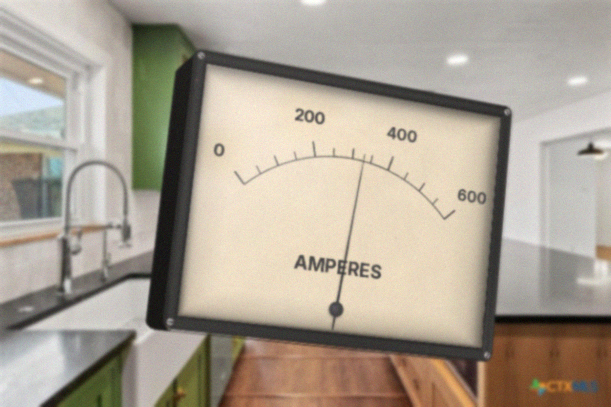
325; A
